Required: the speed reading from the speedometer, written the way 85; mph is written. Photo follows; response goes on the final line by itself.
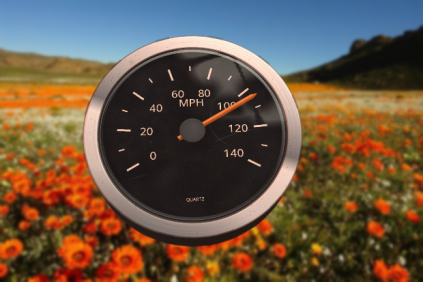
105; mph
